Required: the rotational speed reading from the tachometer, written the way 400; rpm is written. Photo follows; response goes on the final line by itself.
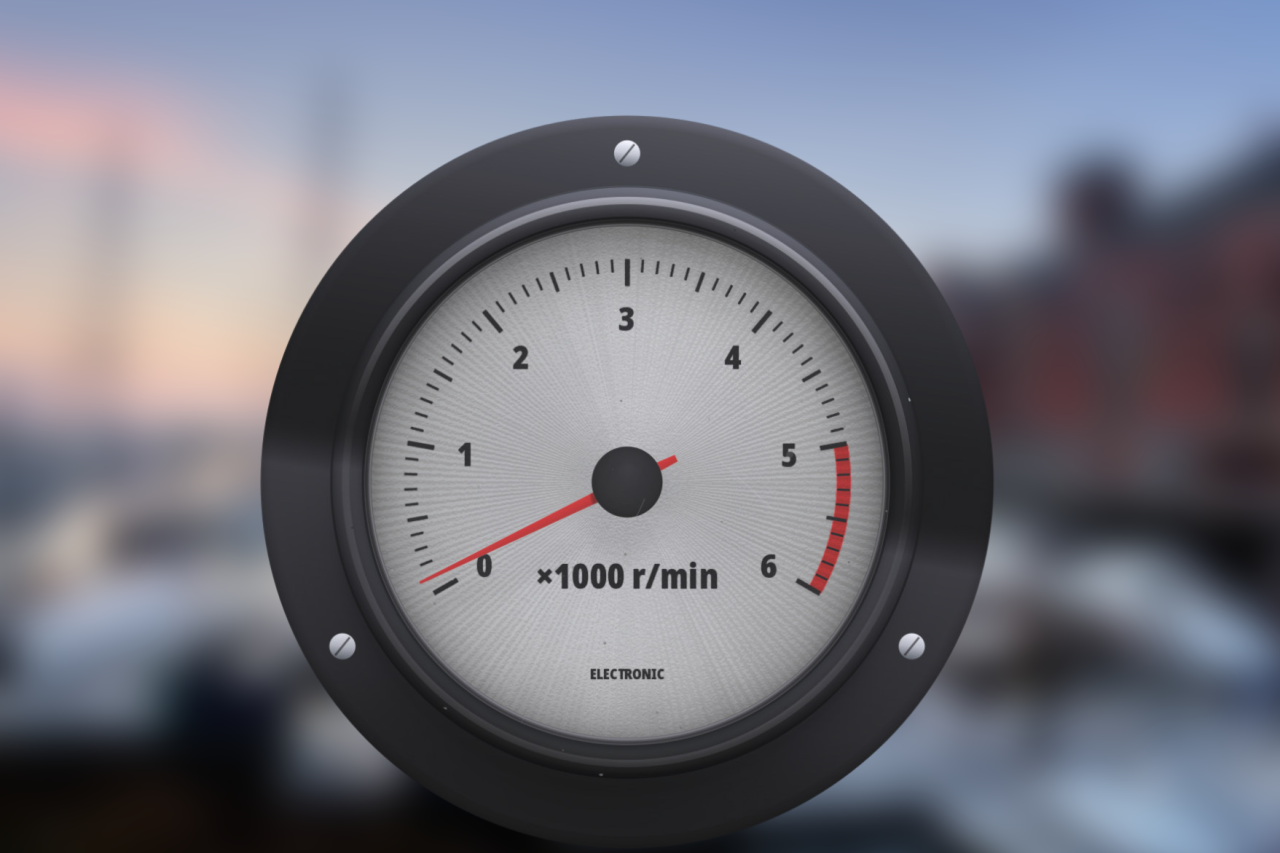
100; rpm
